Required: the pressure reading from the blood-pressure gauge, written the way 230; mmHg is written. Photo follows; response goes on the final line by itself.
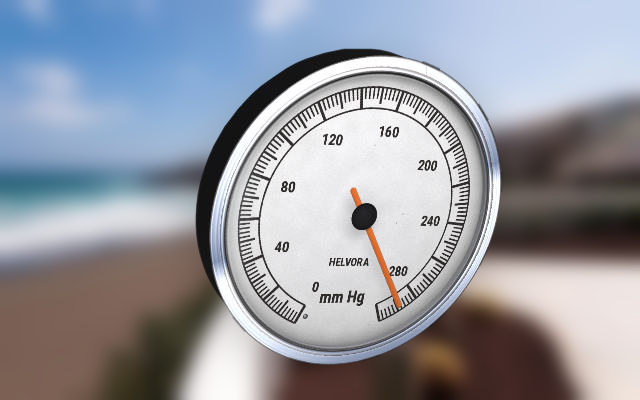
290; mmHg
